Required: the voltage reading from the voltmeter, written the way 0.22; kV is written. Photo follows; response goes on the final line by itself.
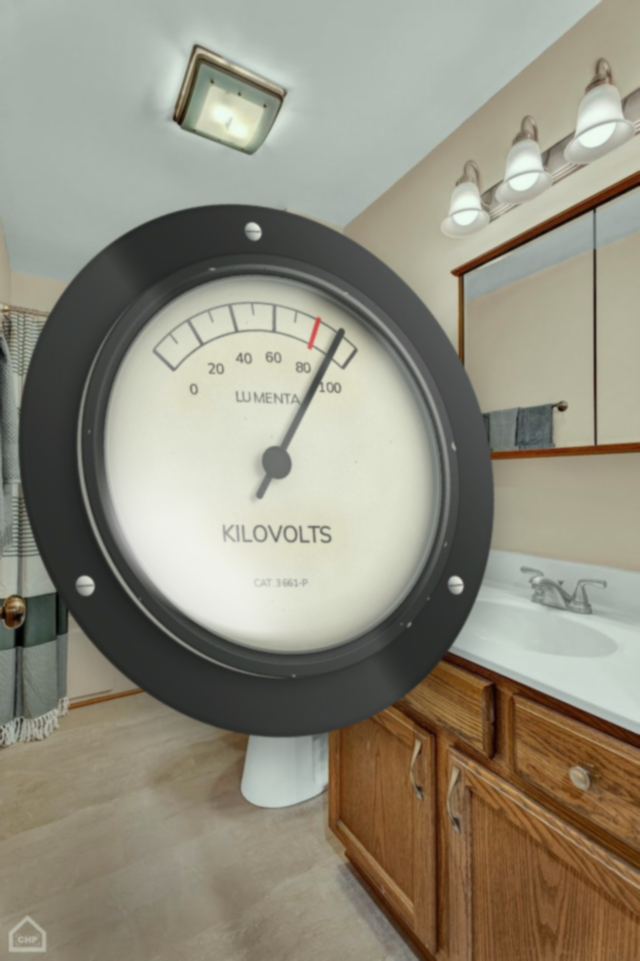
90; kV
